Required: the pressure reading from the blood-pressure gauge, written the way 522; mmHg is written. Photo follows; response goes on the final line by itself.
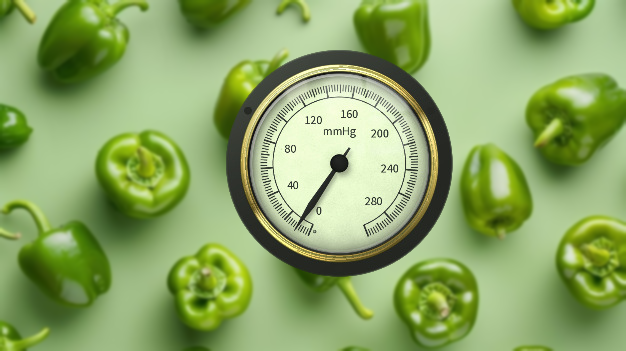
10; mmHg
